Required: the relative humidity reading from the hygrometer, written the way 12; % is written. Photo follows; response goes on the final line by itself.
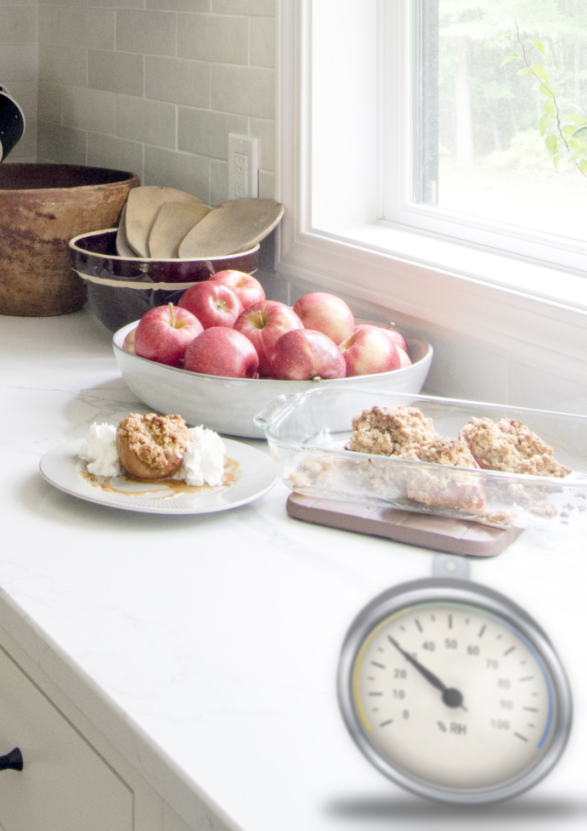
30; %
